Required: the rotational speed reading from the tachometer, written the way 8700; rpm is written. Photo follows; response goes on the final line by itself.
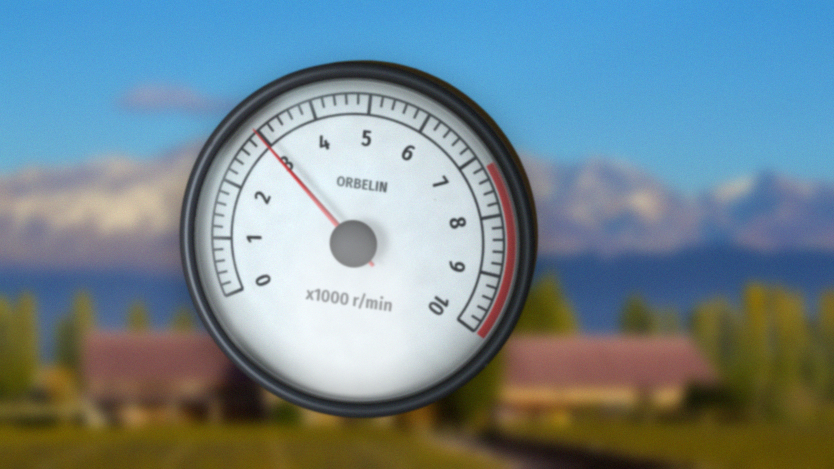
3000; rpm
